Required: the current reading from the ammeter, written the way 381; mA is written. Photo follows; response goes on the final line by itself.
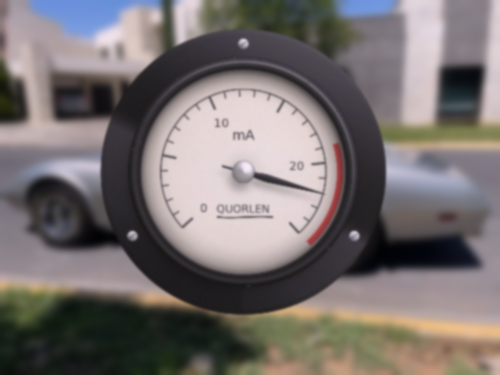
22; mA
